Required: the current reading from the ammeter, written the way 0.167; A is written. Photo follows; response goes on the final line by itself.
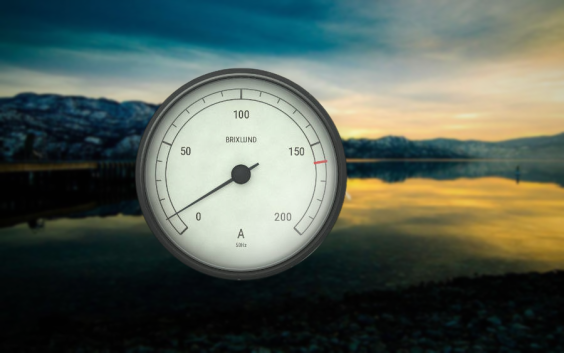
10; A
